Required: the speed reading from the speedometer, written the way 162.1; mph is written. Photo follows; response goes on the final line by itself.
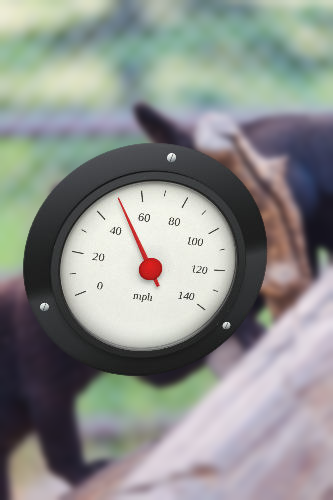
50; mph
